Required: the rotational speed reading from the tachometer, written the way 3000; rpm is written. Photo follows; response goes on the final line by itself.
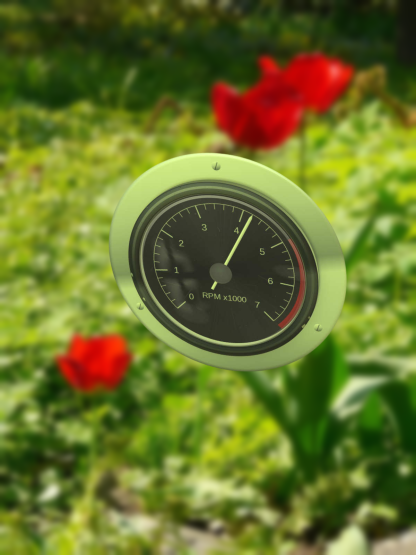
4200; rpm
